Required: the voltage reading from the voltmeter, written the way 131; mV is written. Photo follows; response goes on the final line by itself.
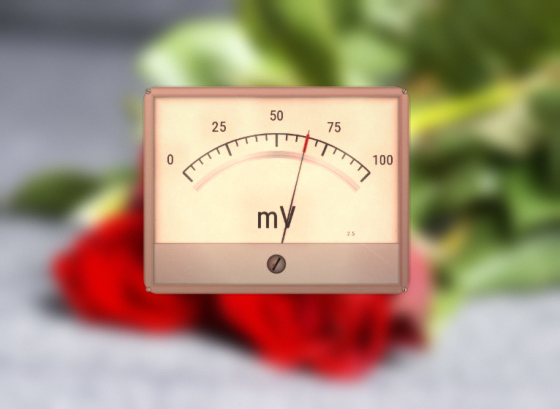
65; mV
